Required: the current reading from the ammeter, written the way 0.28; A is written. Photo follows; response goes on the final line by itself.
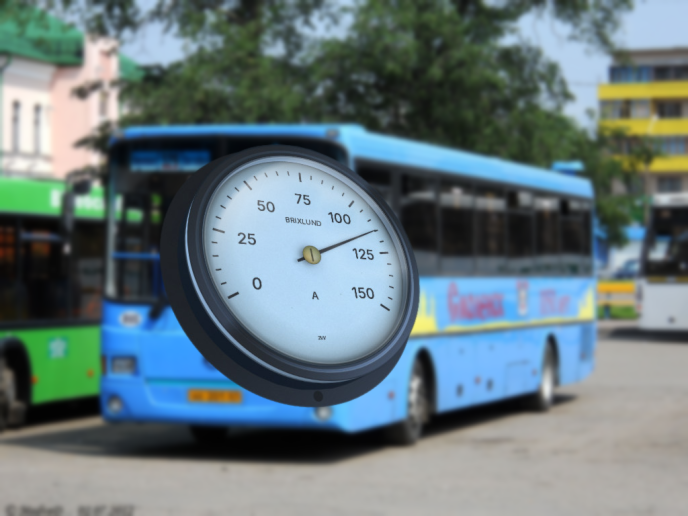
115; A
